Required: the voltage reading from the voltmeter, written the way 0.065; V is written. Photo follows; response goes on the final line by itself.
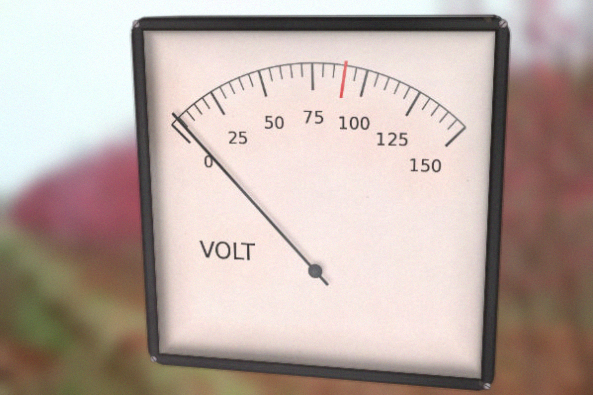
5; V
